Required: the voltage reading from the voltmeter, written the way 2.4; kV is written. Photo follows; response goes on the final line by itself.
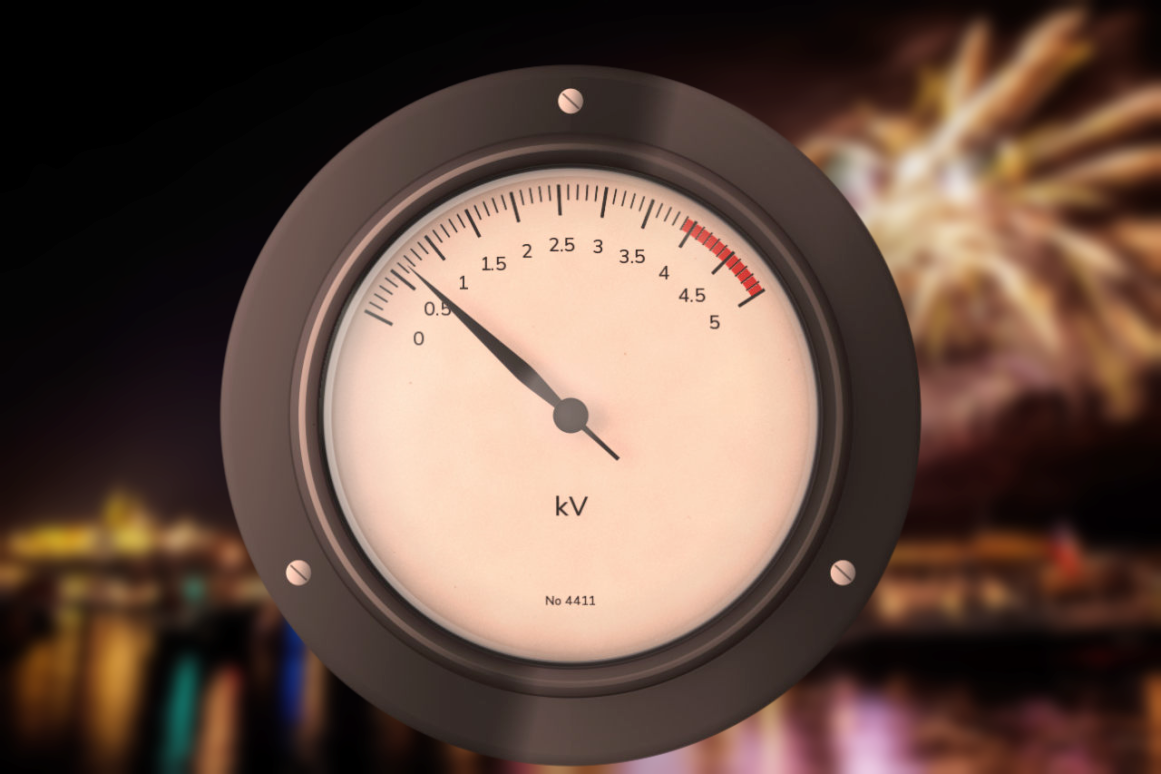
0.65; kV
